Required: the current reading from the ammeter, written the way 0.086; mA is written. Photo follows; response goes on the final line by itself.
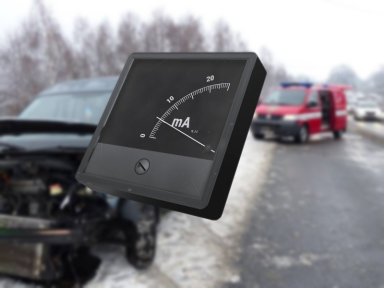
5; mA
